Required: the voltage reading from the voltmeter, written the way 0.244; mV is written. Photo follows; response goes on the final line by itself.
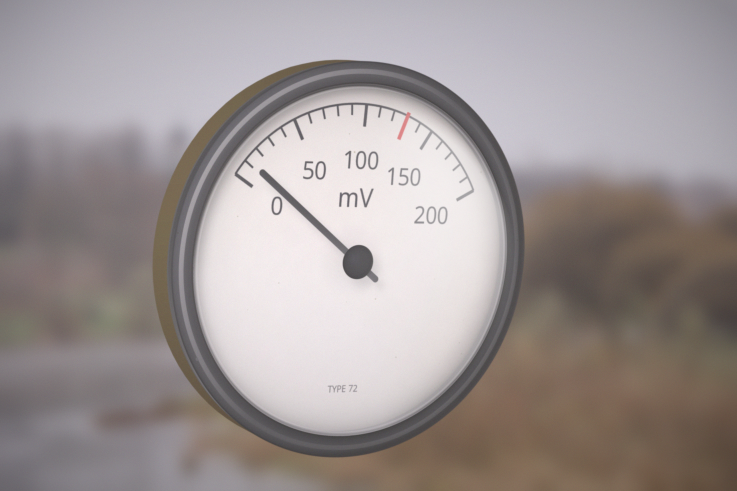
10; mV
